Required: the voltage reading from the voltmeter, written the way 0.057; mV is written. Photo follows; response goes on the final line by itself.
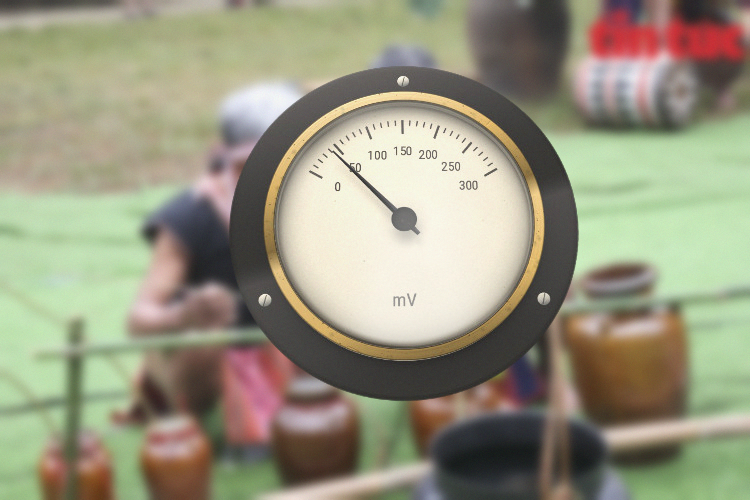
40; mV
